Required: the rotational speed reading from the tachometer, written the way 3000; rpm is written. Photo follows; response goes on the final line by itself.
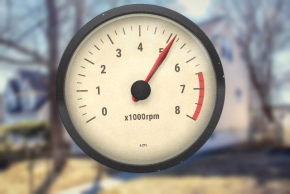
5125; rpm
